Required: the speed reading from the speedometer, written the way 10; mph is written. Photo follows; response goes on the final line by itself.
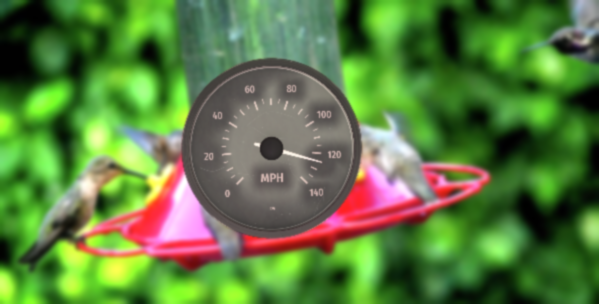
125; mph
